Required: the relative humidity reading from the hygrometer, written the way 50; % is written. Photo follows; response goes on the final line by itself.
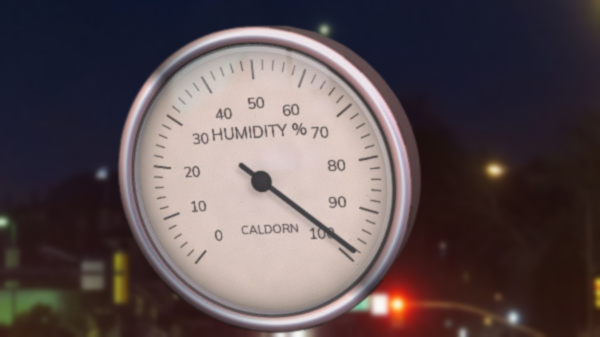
98; %
